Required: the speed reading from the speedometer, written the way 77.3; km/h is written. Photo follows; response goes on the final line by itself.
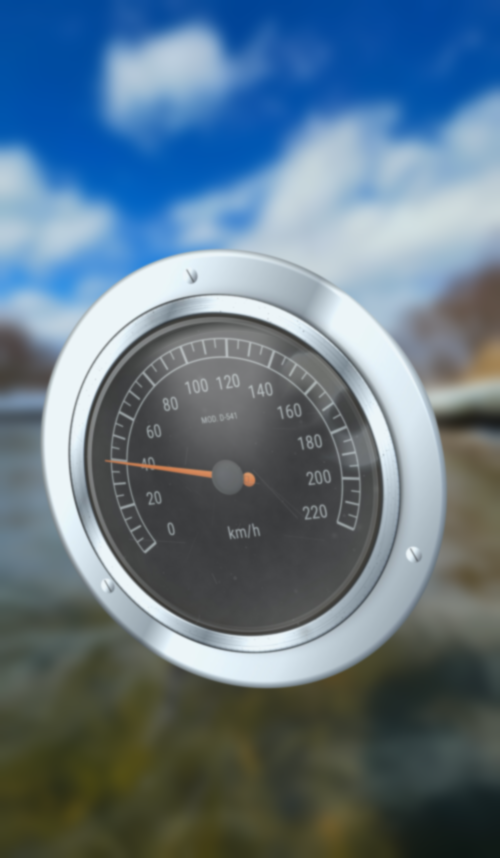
40; km/h
